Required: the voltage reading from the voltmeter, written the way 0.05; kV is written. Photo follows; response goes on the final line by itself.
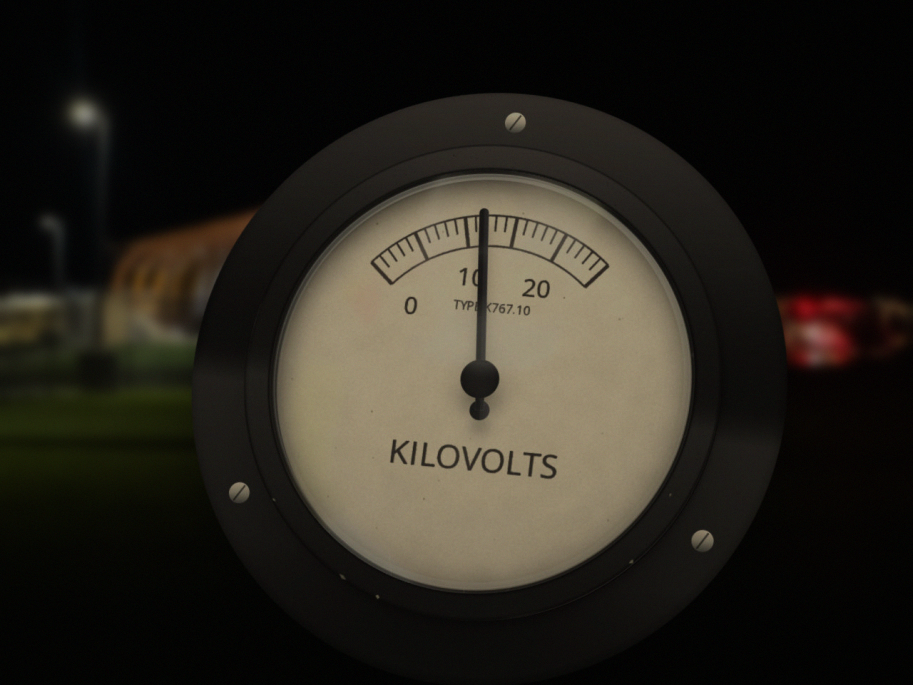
12; kV
